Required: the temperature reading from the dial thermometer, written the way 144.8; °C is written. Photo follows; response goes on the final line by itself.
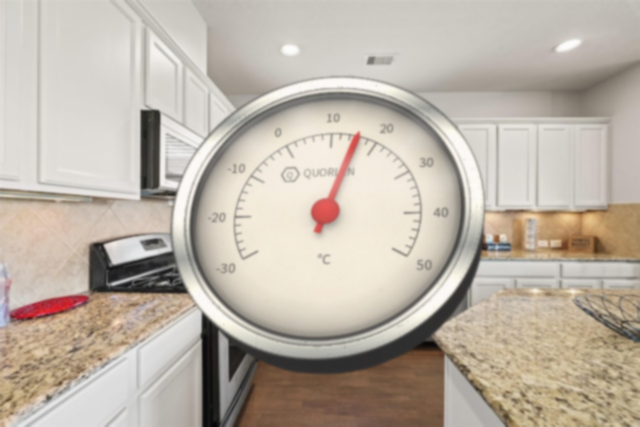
16; °C
